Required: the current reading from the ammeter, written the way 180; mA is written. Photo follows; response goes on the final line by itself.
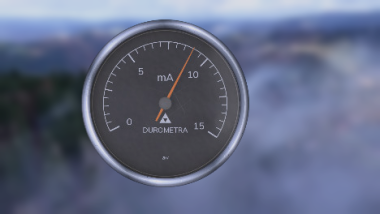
9; mA
